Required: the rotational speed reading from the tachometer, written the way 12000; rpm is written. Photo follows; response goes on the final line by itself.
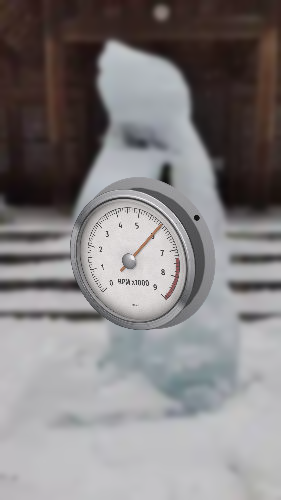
6000; rpm
